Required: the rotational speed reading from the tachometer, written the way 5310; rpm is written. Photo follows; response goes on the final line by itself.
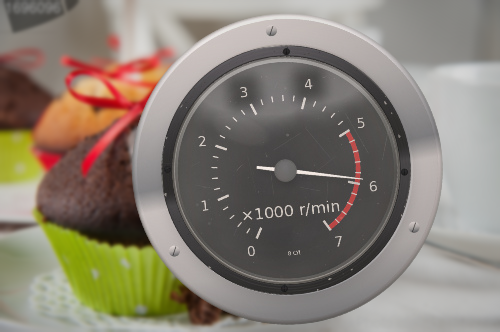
5900; rpm
